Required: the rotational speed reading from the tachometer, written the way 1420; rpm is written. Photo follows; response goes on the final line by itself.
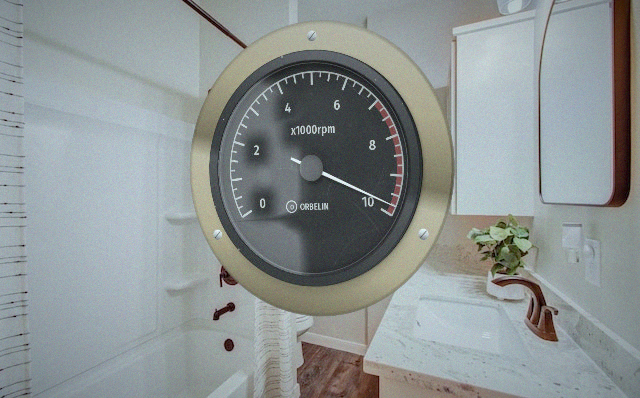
9750; rpm
